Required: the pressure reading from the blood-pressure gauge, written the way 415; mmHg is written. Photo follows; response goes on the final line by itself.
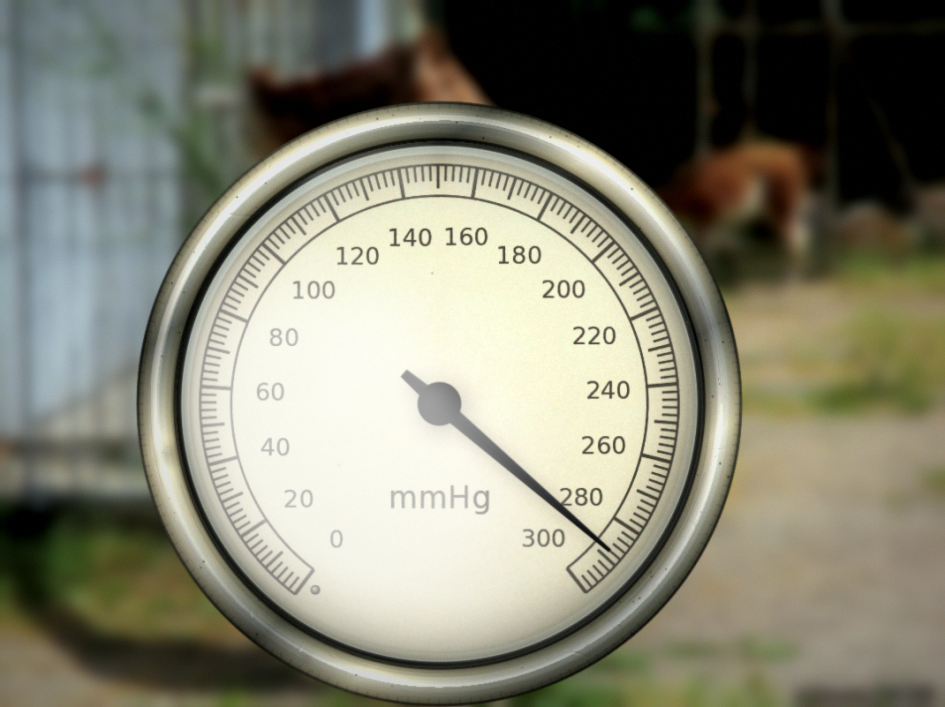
288; mmHg
